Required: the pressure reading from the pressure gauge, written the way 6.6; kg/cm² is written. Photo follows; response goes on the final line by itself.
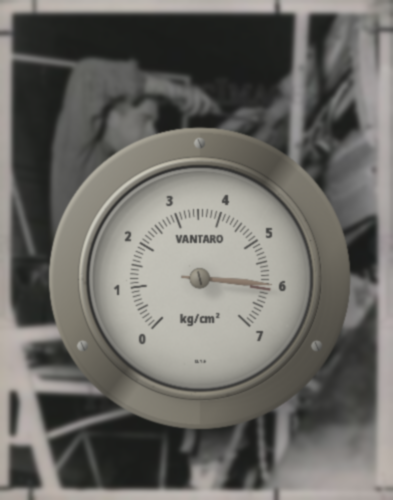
6; kg/cm²
